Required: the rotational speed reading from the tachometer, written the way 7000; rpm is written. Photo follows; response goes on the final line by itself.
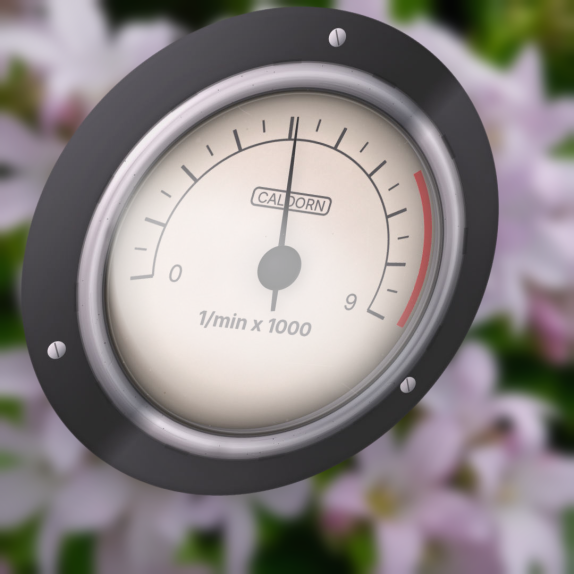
4000; rpm
